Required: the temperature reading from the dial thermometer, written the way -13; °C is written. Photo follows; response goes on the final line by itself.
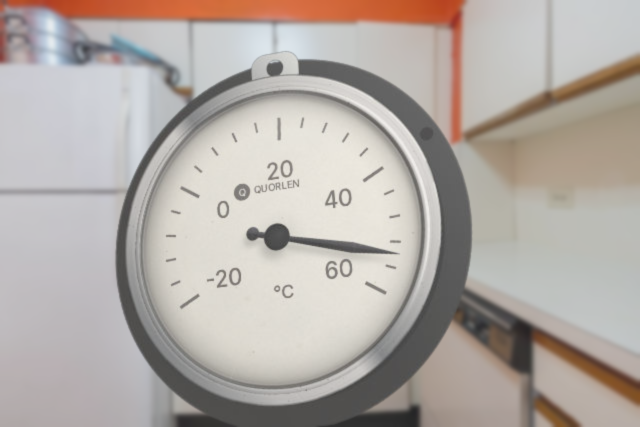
54; °C
